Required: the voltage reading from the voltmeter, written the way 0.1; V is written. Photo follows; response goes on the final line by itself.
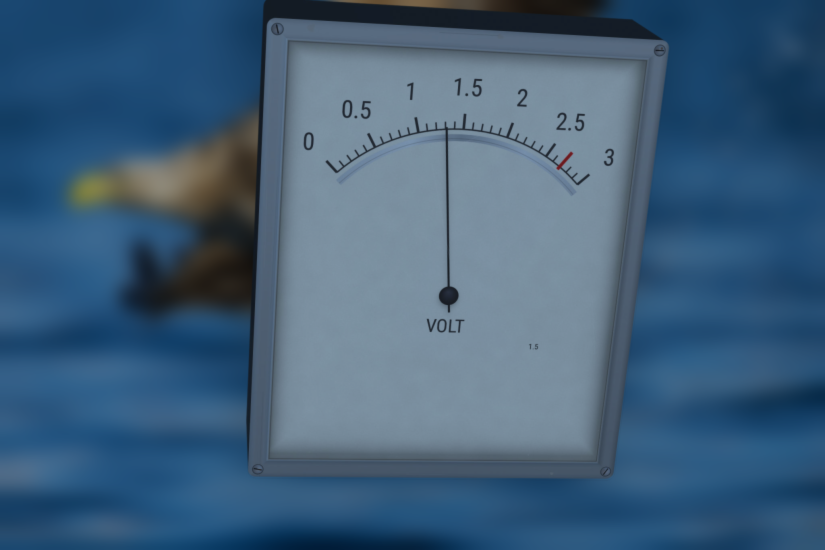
1.3; V
